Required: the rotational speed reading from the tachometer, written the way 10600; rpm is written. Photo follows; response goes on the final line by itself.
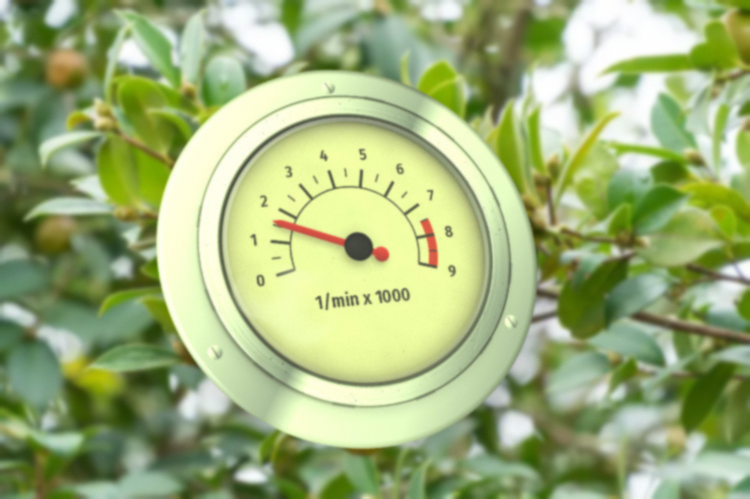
1500; rpm
